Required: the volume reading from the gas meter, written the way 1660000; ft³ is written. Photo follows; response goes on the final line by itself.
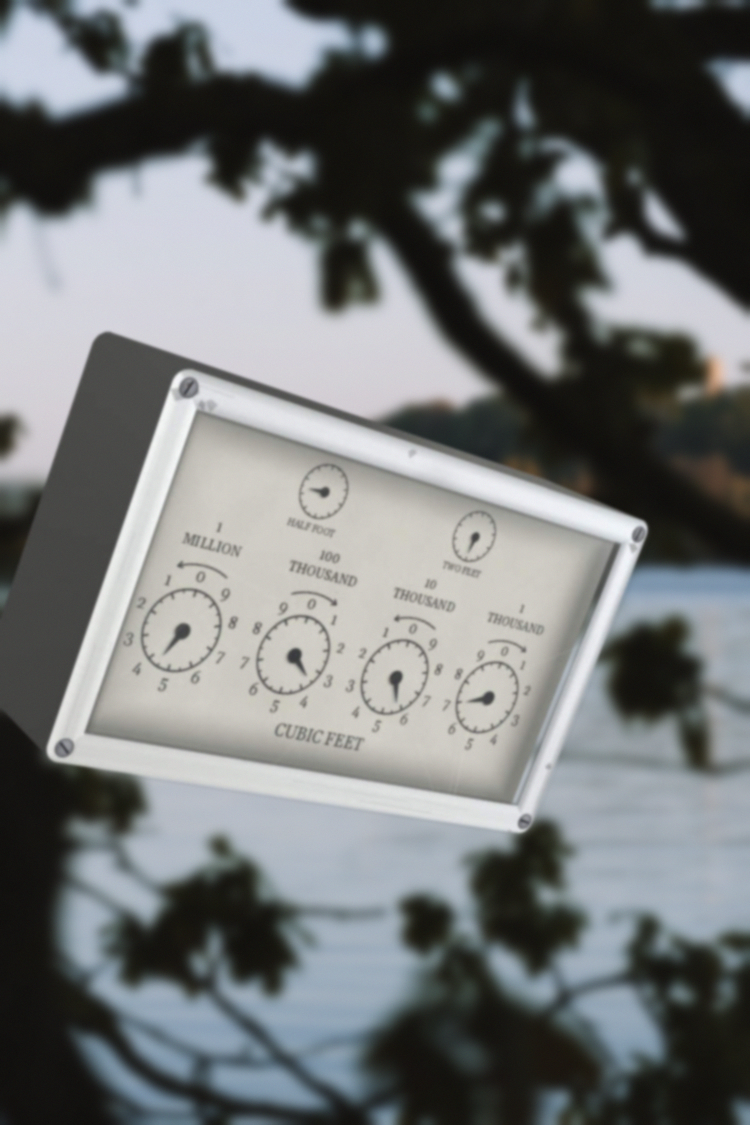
435700; ft³
